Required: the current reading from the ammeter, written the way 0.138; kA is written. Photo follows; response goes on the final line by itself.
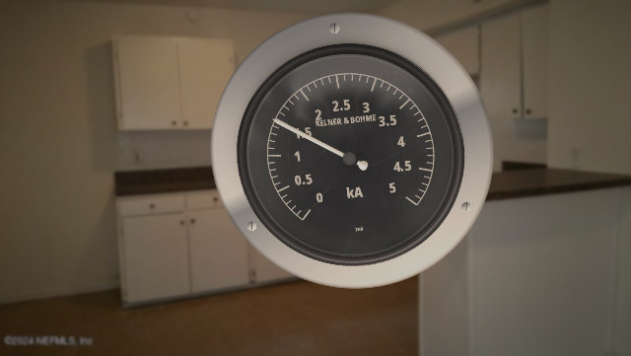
1.5; kA
